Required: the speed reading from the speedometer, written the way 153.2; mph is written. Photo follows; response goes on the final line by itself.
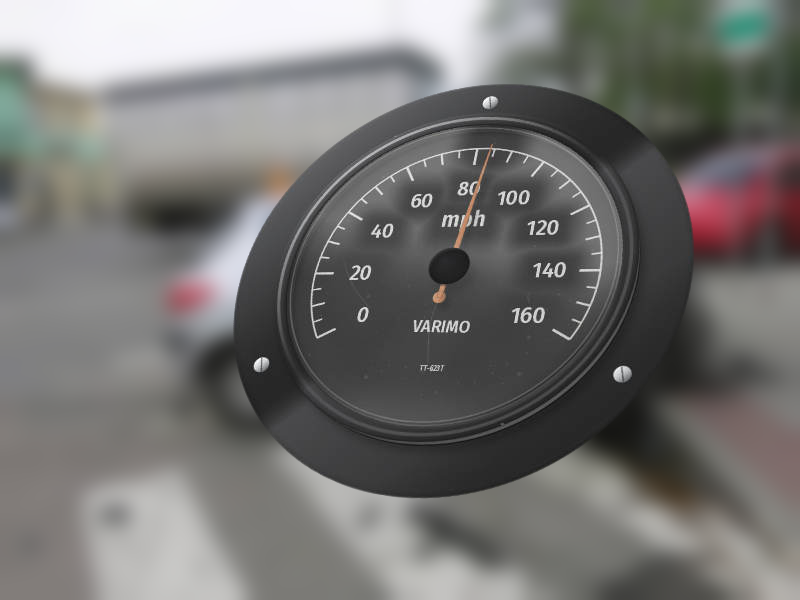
85; mph
